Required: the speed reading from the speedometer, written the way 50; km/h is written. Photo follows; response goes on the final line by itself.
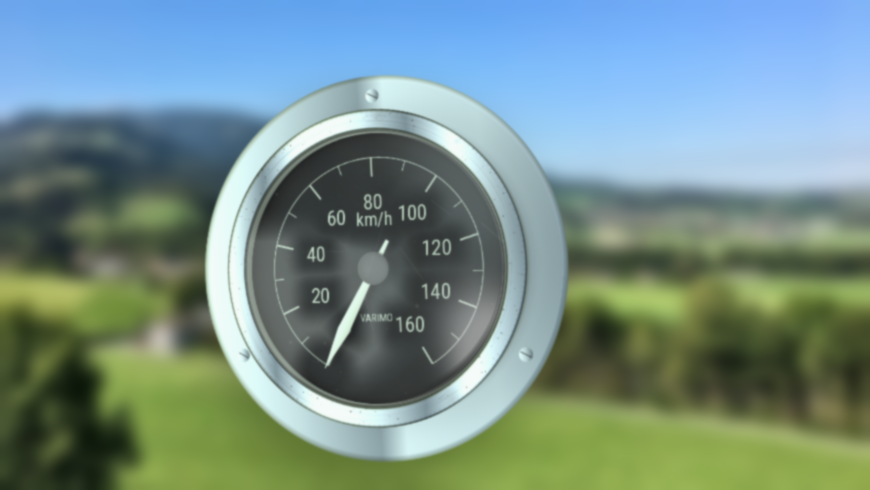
0; km/h
